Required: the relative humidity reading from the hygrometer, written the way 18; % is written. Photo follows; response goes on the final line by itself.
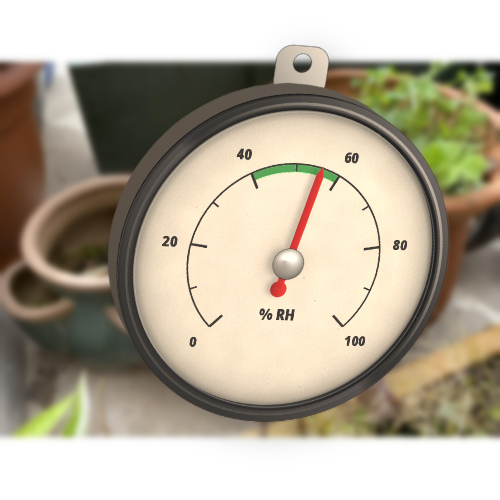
55; %
